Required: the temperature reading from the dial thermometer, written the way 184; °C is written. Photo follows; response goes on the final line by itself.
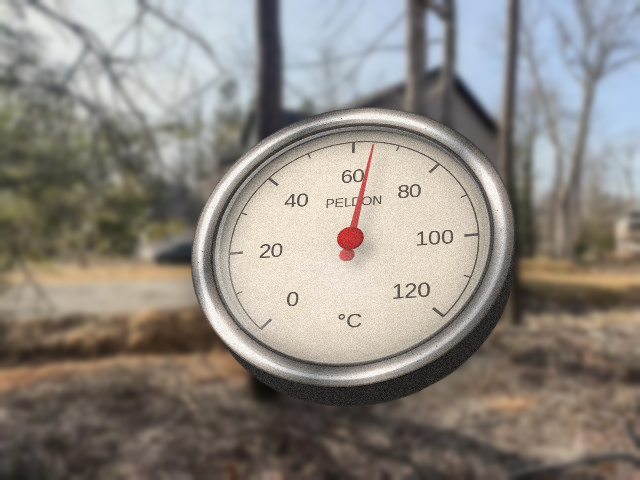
65; °C
